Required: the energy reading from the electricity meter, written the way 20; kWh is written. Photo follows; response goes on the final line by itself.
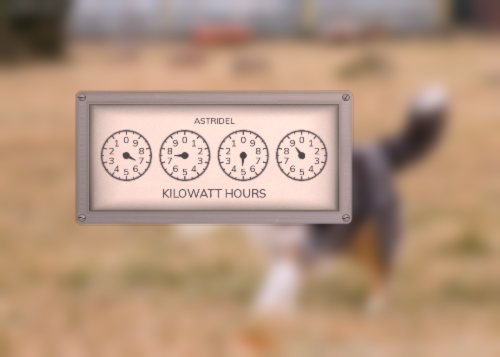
6749; kWh
